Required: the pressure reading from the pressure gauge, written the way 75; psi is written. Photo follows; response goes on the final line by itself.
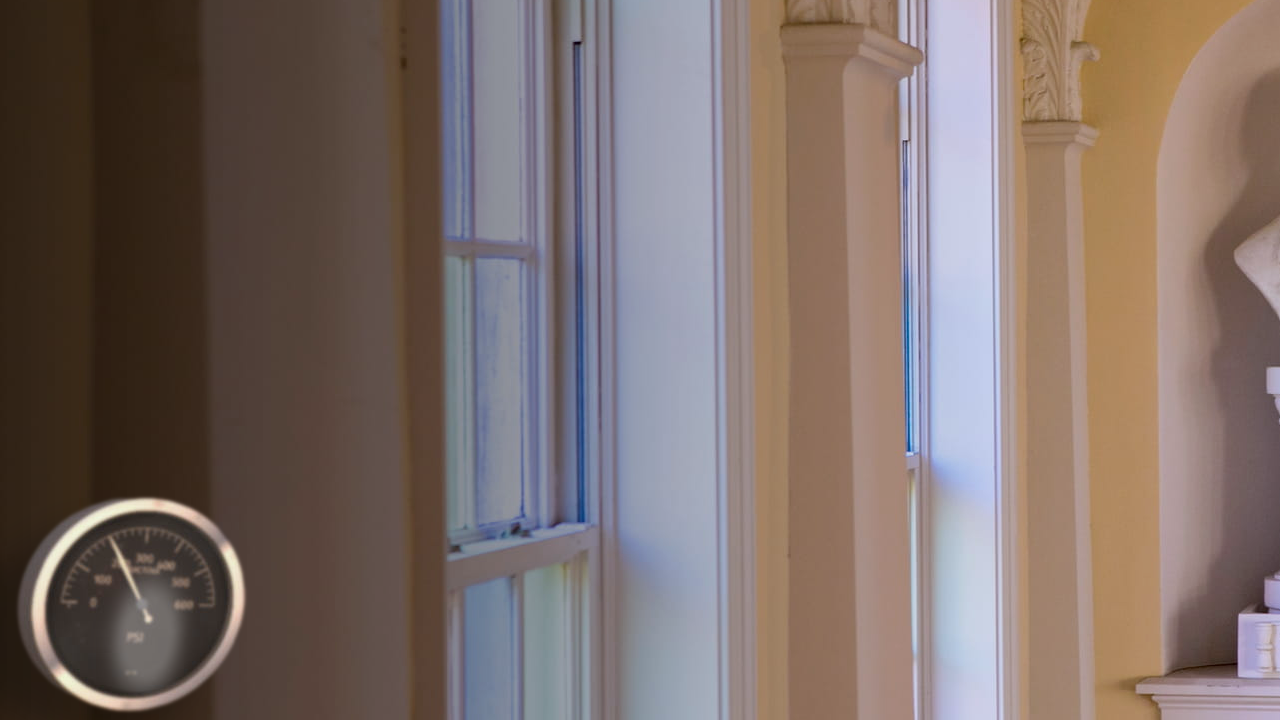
200; psi
